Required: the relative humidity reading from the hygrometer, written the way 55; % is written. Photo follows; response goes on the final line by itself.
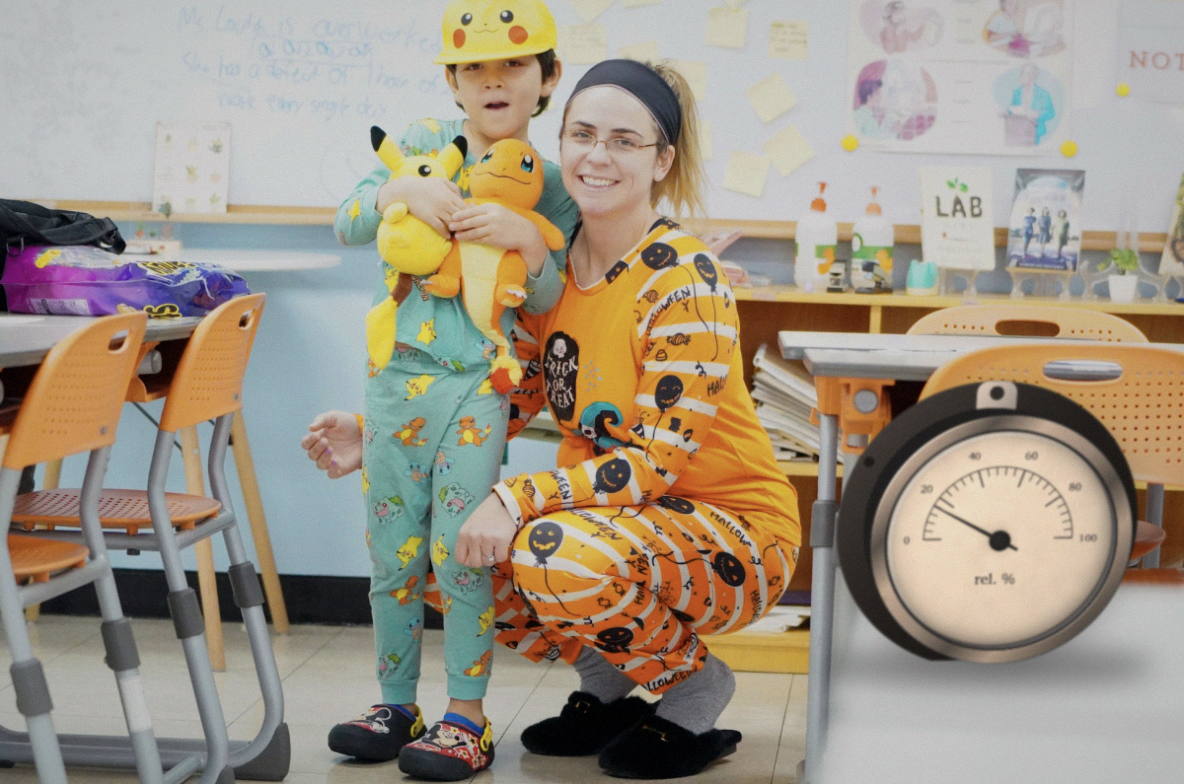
16; %
